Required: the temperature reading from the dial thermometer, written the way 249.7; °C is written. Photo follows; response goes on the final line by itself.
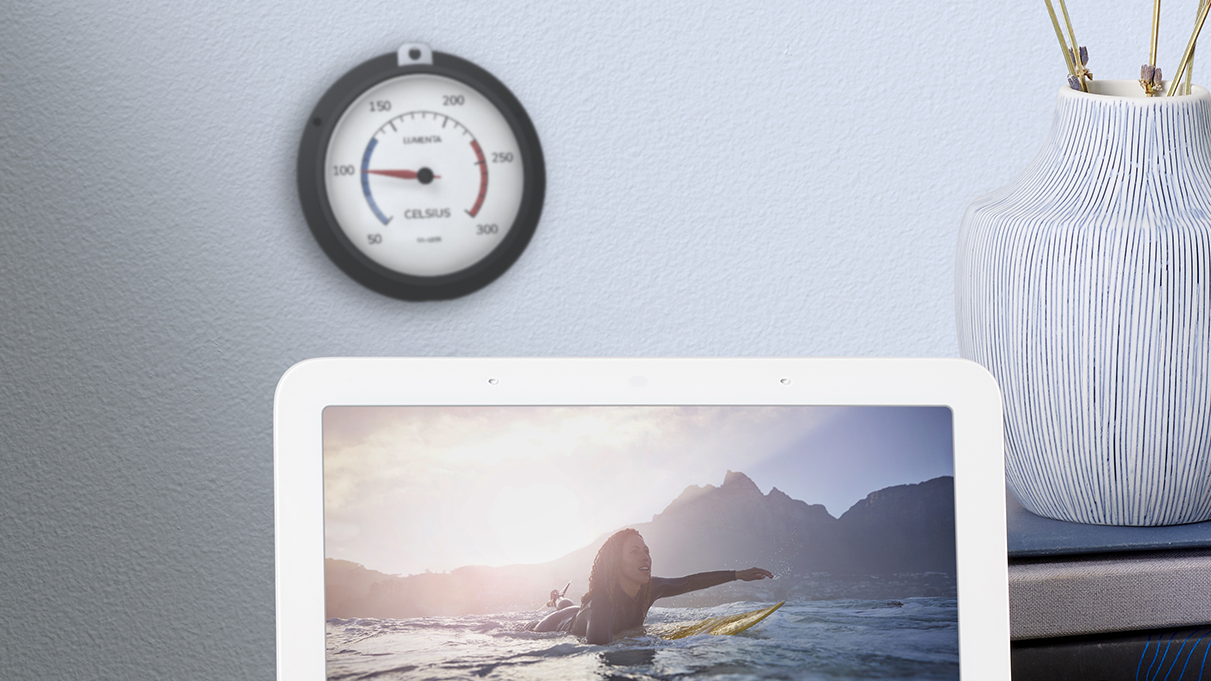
100; °C
